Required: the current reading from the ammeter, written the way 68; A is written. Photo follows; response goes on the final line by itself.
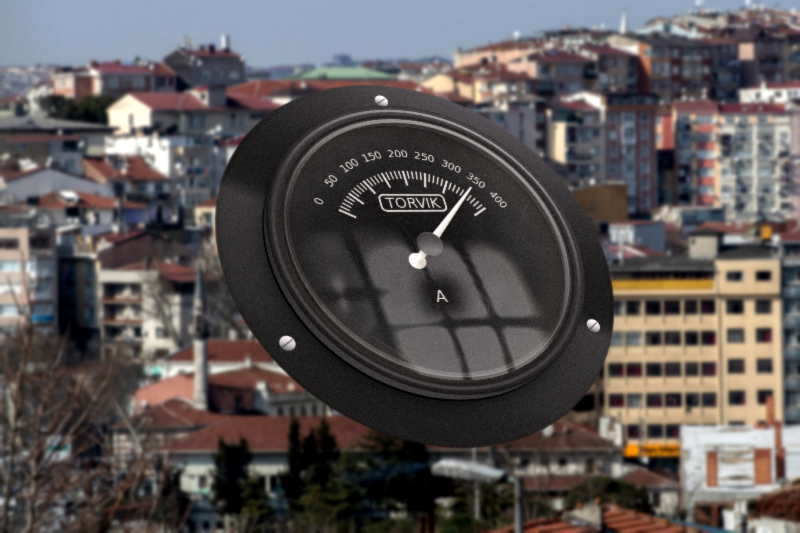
350; A
